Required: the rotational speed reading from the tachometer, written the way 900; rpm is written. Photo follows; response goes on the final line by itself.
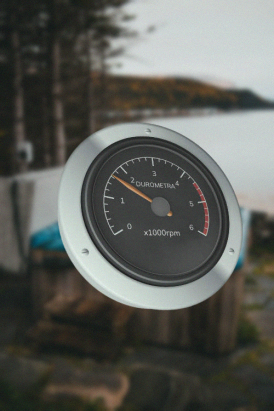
1600; rpm
